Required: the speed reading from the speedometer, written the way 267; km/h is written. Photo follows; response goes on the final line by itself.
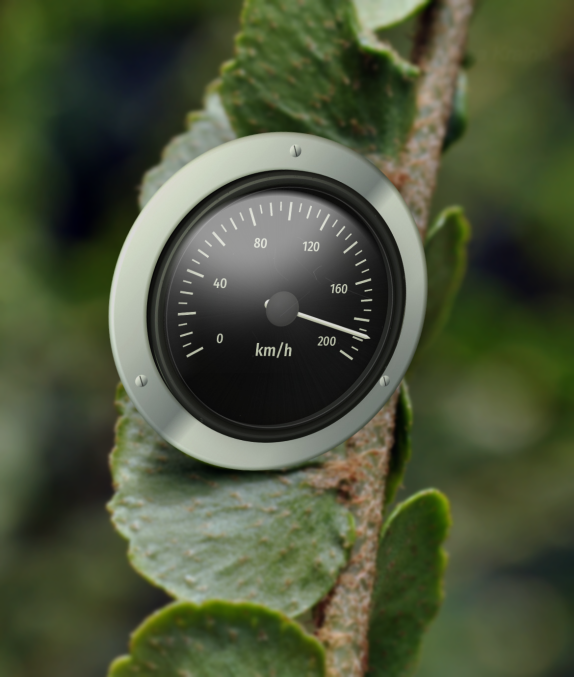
187.5; km/h
